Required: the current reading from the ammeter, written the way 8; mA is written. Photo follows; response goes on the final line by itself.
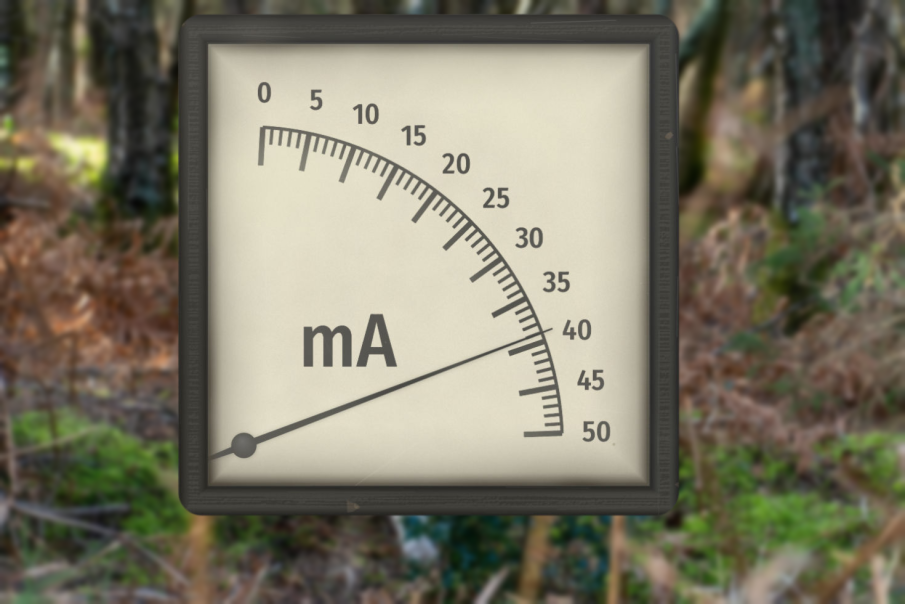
39; mA
